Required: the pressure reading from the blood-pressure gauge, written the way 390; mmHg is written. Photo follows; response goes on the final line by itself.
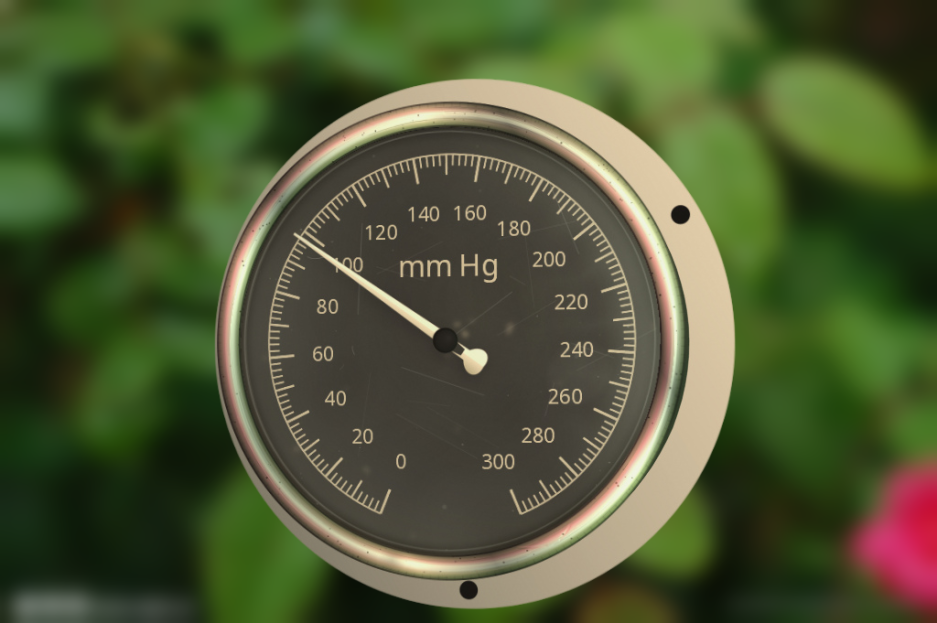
98; mmHg
